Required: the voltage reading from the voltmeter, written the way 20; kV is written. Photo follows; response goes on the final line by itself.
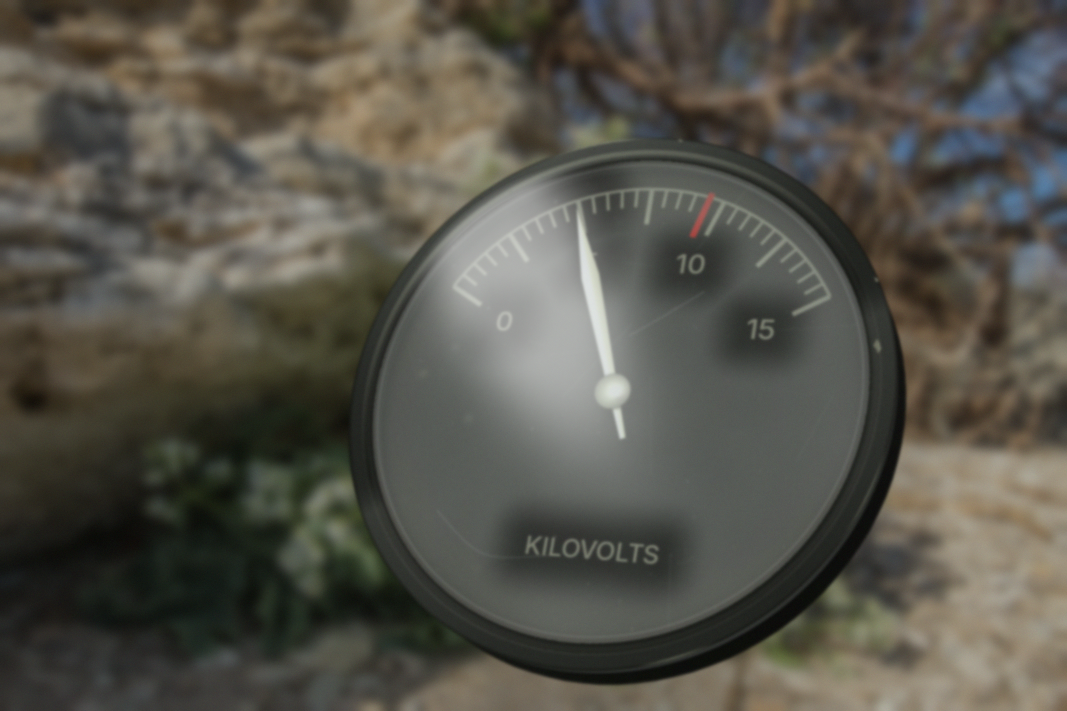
5; kV
